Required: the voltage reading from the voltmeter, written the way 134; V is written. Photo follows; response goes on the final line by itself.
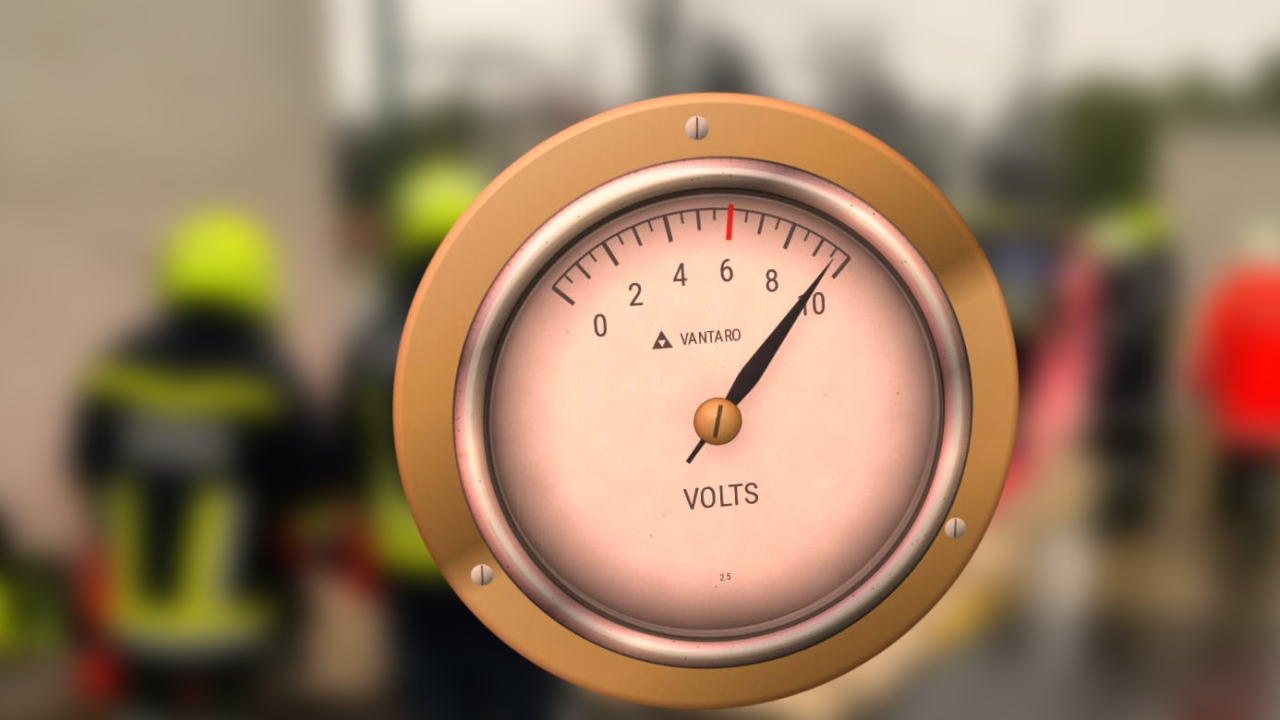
9.5; V
